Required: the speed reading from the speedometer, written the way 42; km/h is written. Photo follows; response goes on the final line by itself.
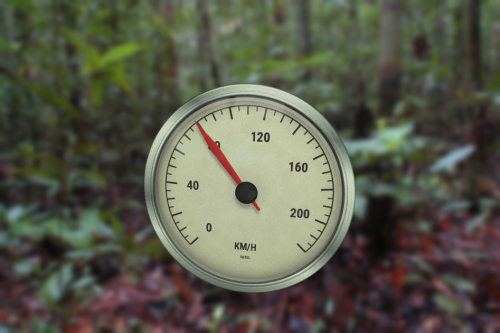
80; km/h
